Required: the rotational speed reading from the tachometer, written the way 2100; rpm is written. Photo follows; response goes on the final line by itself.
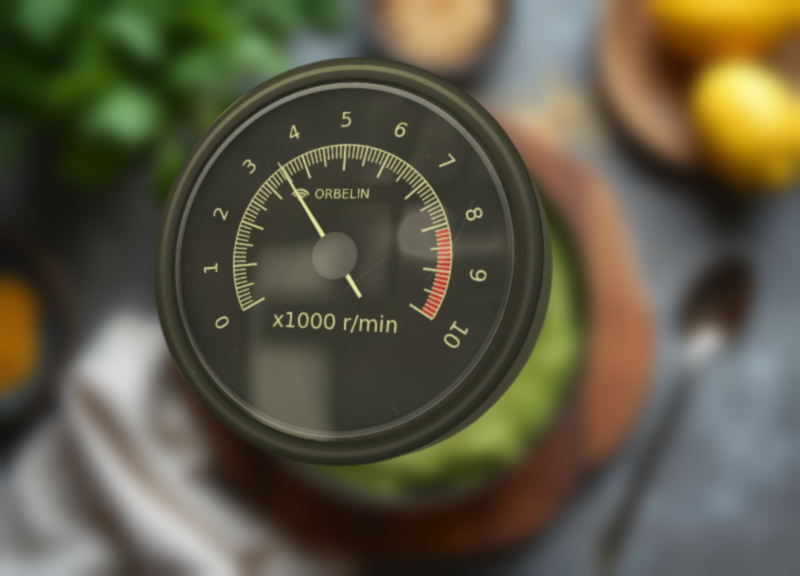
3500; rpm
